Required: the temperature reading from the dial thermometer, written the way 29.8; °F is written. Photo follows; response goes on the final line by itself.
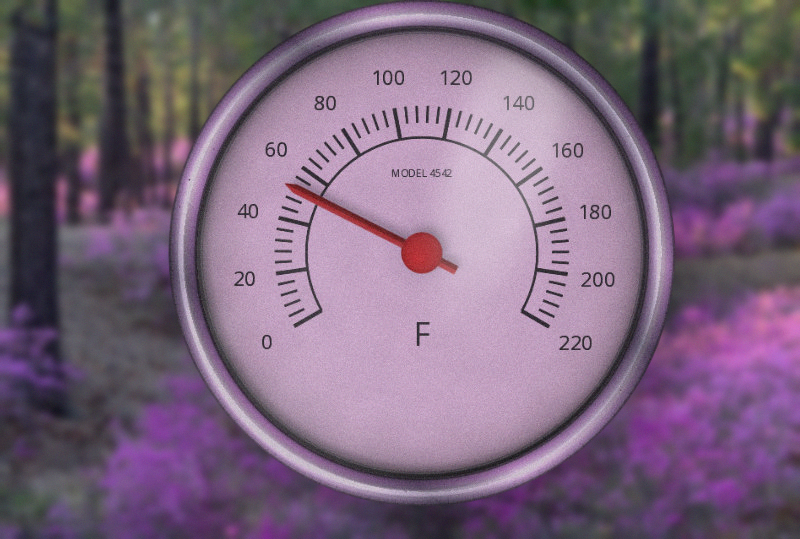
52; °F
